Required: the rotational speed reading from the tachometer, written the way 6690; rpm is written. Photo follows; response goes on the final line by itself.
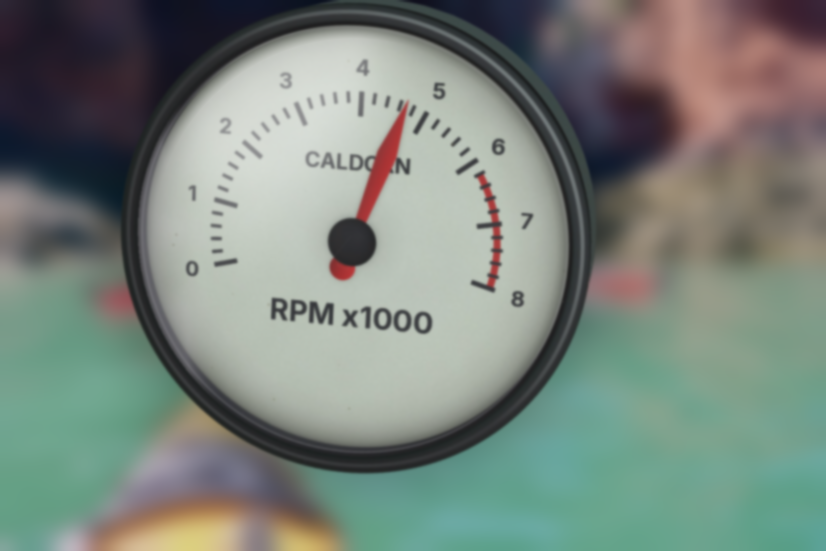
4700; rpm
